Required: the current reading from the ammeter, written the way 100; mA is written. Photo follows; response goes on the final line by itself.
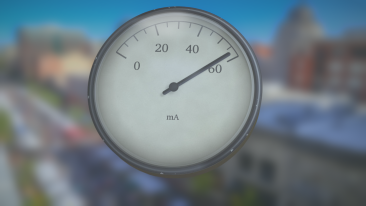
57.5; mA
